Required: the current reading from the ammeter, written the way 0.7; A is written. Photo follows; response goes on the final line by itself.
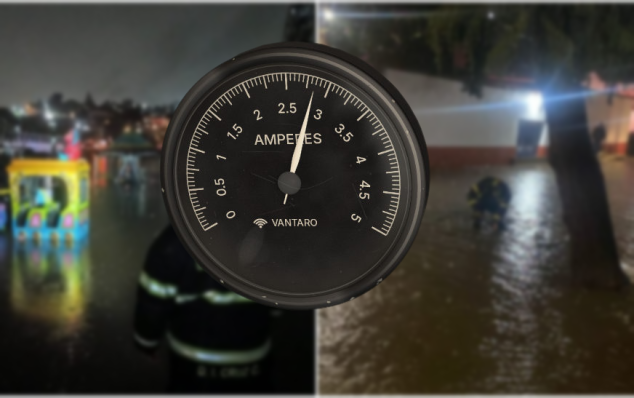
2.85; A
